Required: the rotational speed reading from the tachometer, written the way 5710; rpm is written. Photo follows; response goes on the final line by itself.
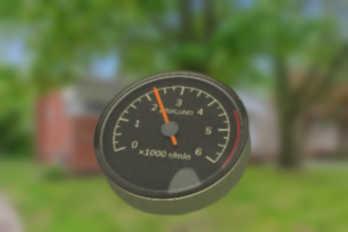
2250; rpm
